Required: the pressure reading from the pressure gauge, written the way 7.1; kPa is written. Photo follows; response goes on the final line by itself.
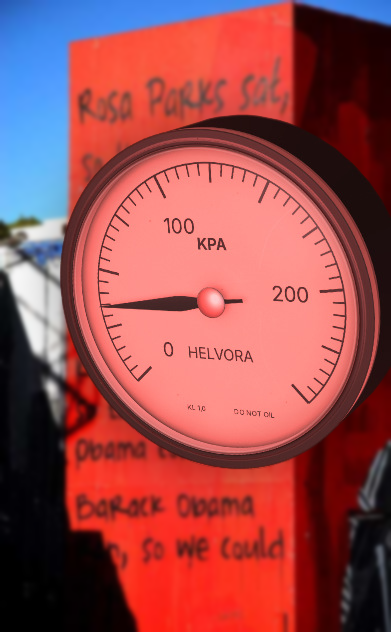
35; kPa
